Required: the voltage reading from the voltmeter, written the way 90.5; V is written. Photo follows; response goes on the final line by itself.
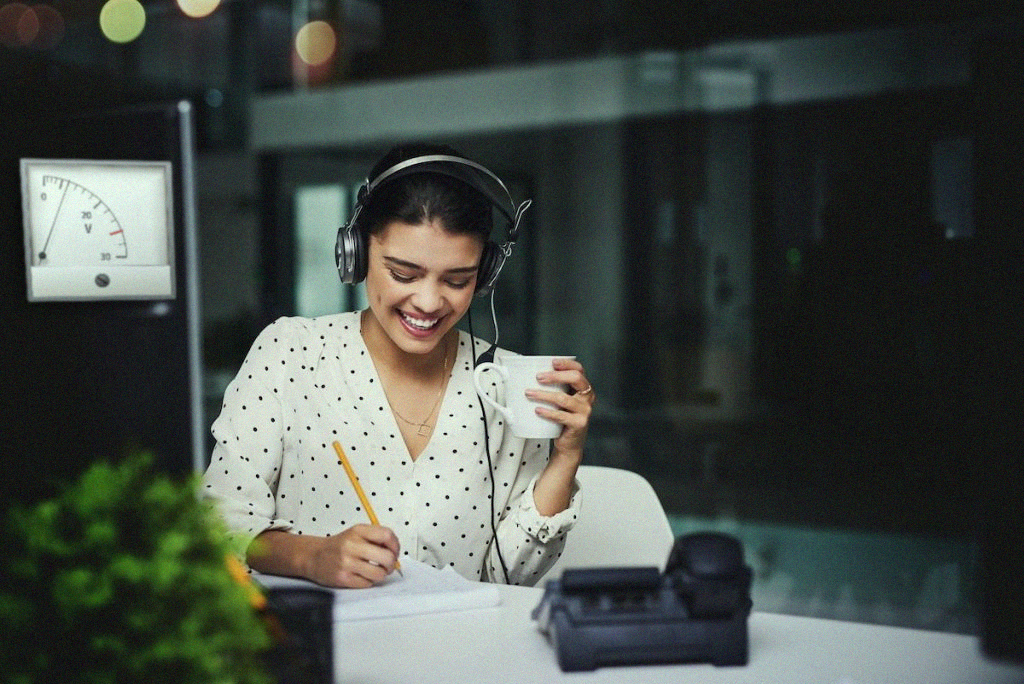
12; V
